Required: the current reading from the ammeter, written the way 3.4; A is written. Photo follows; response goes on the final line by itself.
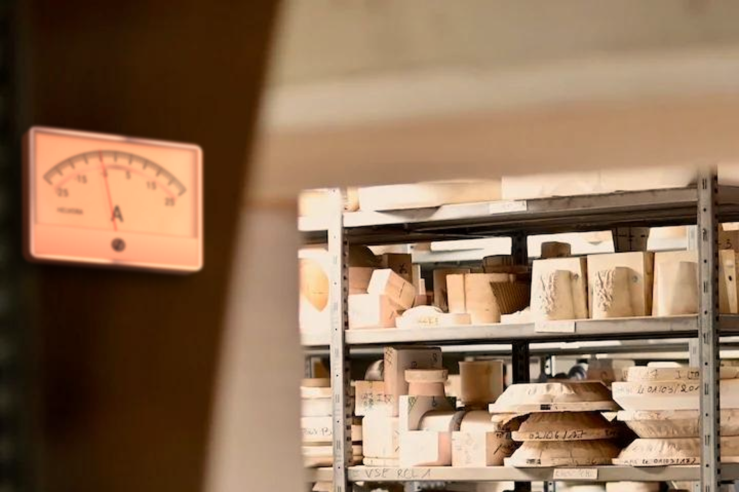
-5; A
